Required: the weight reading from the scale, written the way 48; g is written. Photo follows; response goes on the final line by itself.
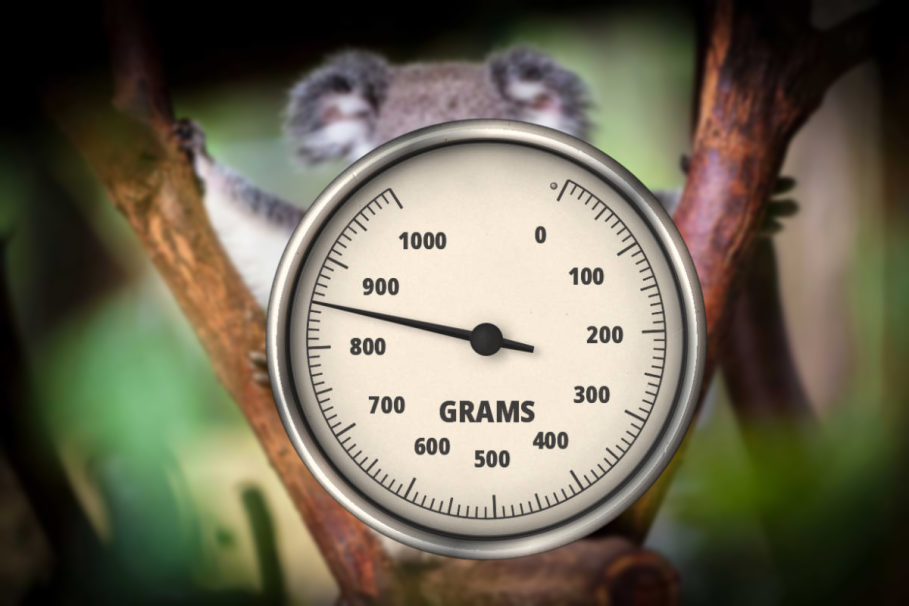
850; g
